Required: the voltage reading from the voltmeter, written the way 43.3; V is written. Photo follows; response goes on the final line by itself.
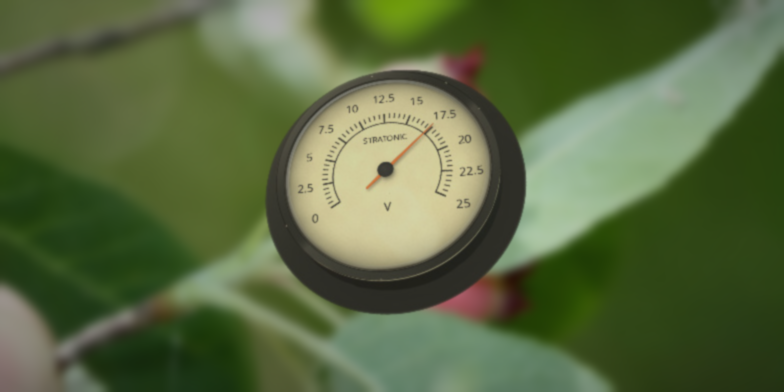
17.5; V
